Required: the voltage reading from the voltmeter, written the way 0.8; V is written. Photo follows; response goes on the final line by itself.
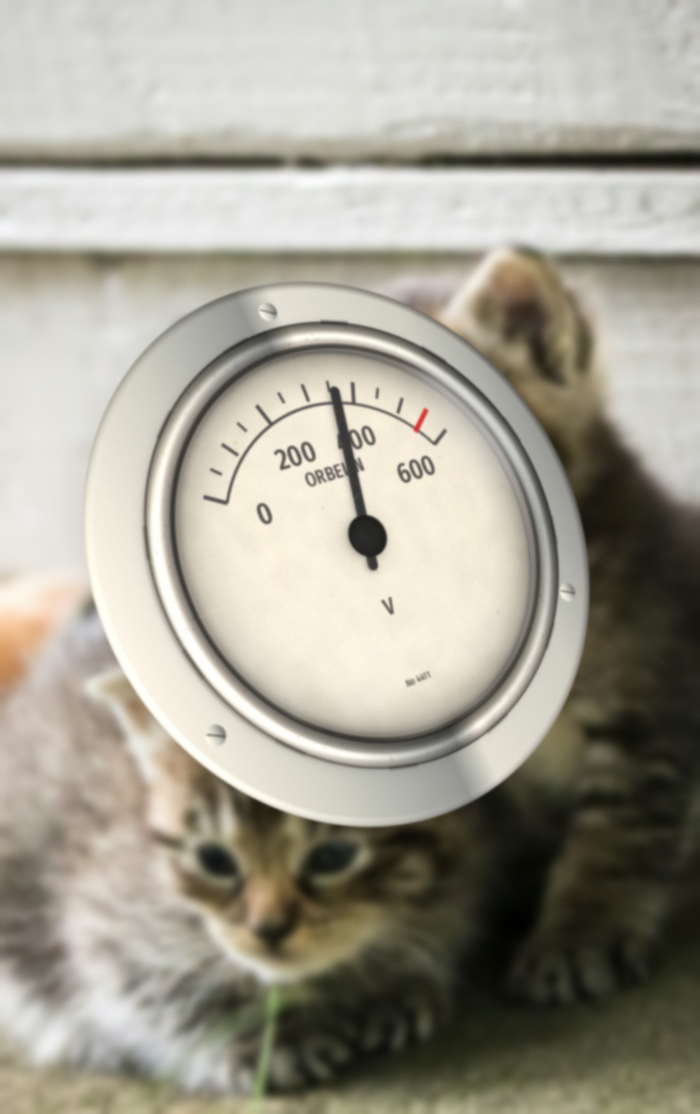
350; V
